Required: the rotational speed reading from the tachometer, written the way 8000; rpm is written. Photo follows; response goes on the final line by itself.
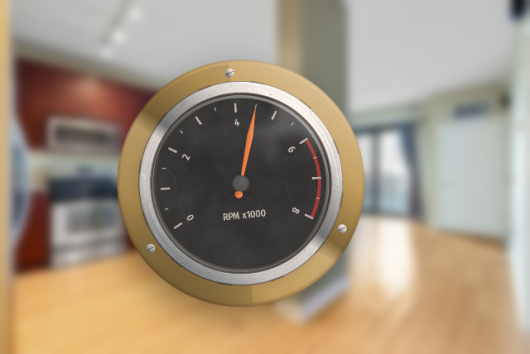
4500; rpm
